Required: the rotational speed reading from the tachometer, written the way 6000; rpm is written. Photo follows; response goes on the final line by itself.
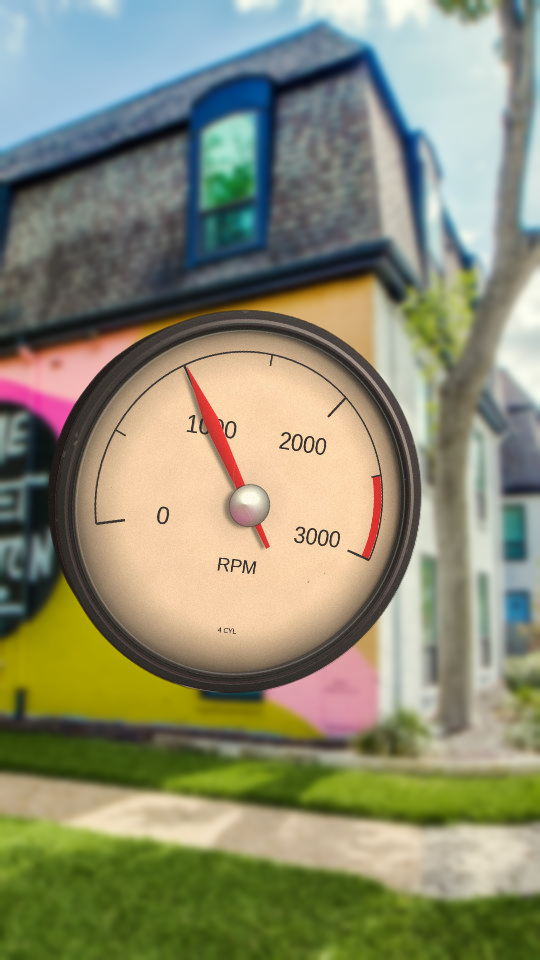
1000; rpm
